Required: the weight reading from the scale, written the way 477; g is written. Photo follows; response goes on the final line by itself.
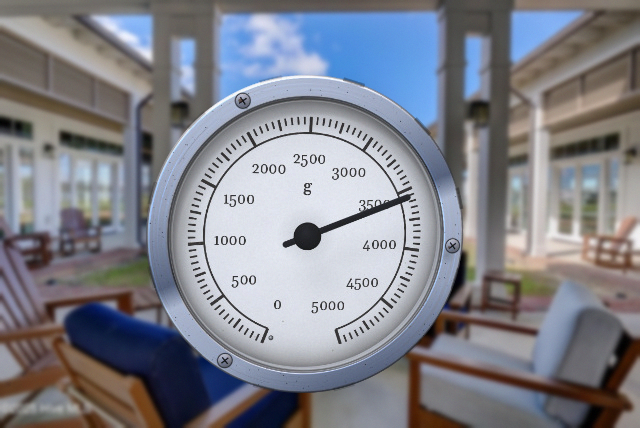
3550; g
